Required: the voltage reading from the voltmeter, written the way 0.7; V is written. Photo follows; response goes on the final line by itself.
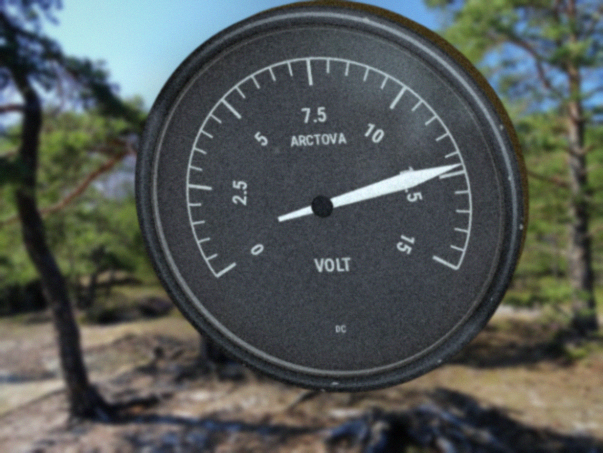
12.25; V
